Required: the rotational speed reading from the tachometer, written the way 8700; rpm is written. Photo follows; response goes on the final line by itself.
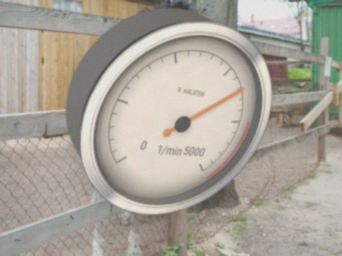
3400; rpm
